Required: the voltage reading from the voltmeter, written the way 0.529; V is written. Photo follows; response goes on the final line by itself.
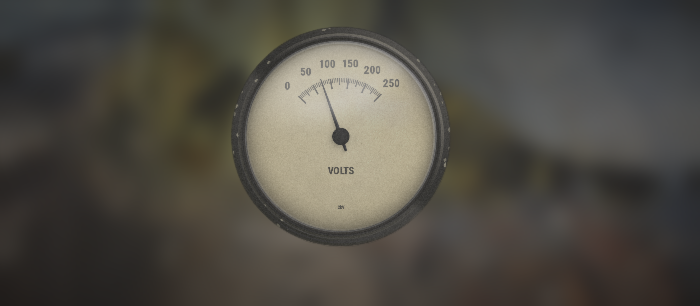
75; V
